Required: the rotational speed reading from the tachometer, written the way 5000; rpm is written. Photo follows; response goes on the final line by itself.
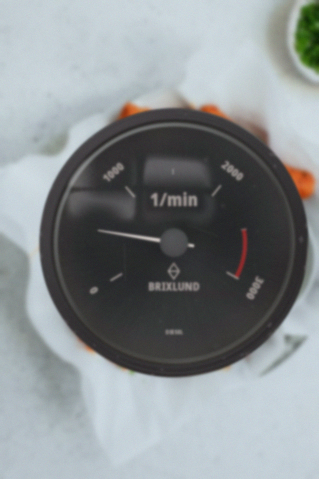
500; rpm
